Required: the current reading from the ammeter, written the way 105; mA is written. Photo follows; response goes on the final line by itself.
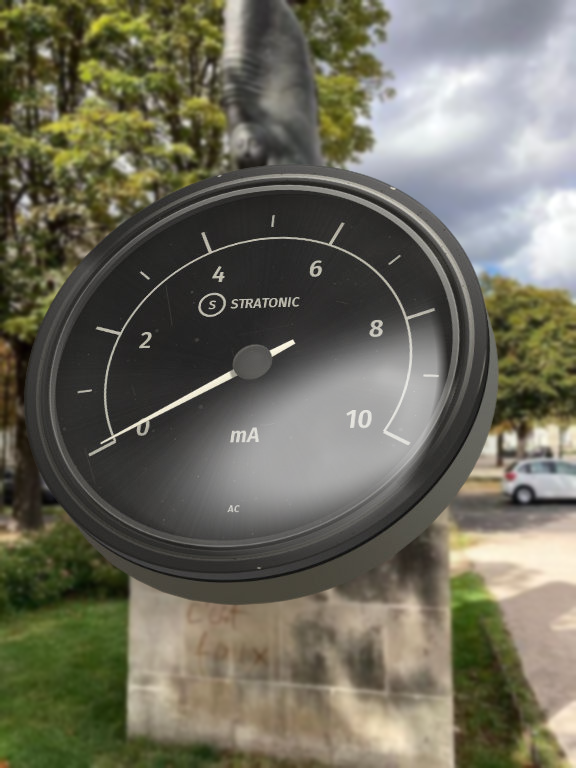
0; mA
